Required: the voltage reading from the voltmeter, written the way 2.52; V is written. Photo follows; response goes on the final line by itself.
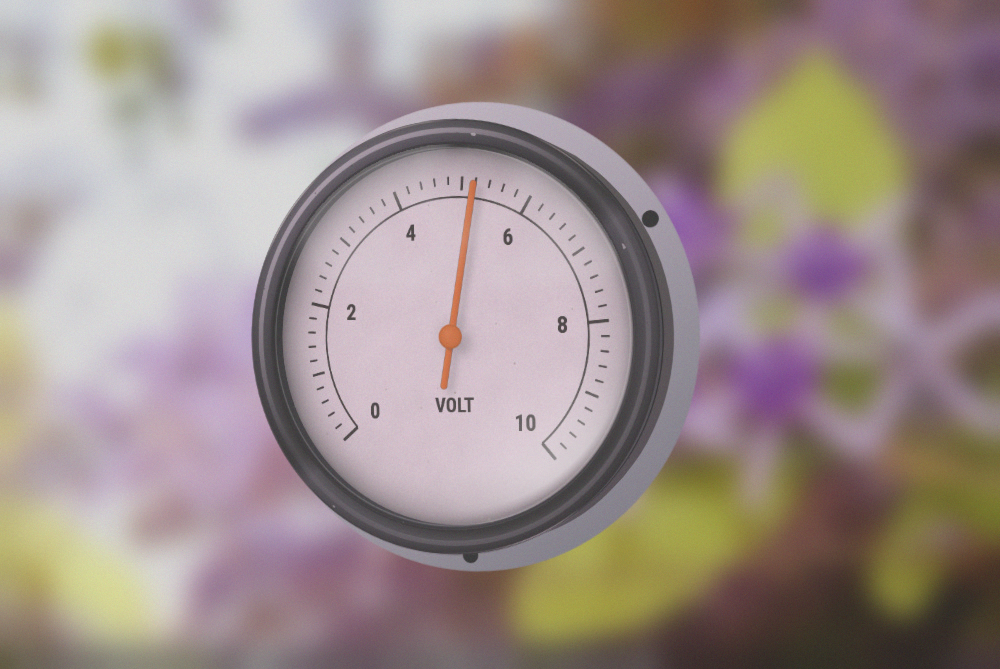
5.2; V
